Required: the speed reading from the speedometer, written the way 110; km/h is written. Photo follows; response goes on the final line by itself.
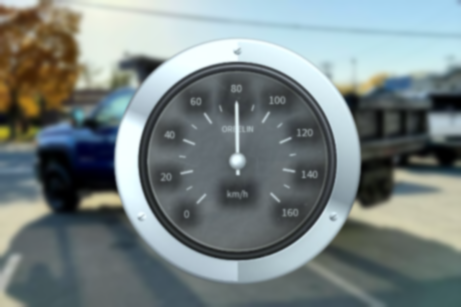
80; km/h
